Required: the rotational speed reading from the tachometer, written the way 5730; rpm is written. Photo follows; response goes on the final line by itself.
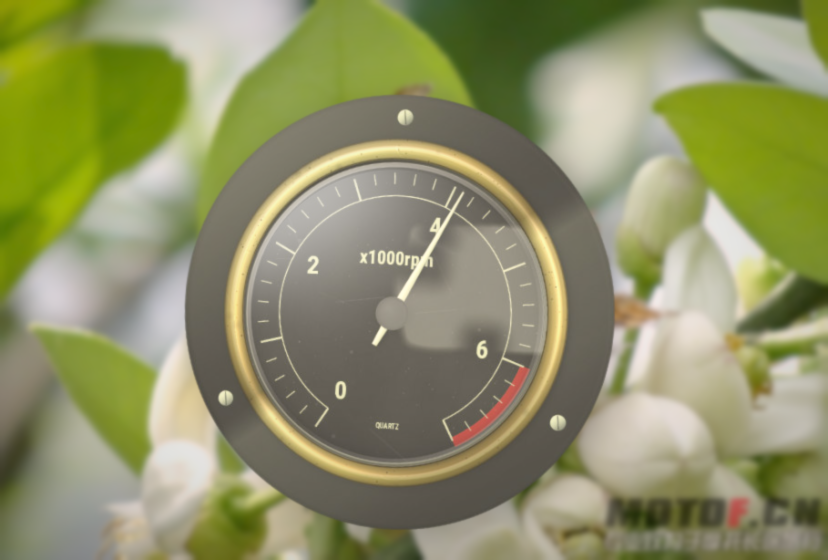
4100; rpm
